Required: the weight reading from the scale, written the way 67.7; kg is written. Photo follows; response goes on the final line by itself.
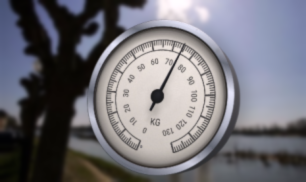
75; kg
